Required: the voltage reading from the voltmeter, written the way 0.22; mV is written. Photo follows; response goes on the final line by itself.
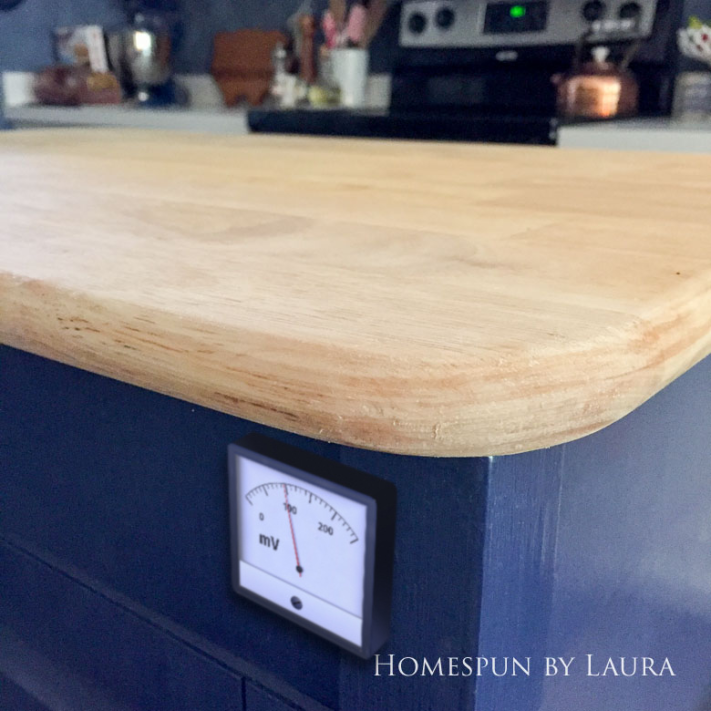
100; mV
